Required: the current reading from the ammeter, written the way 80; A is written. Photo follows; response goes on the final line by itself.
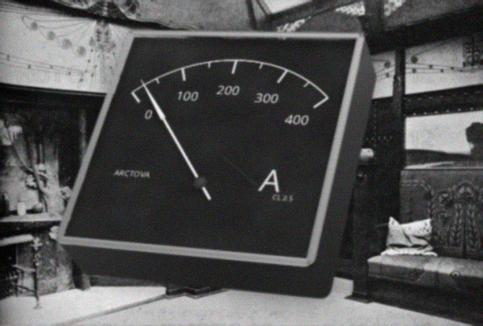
25; A
